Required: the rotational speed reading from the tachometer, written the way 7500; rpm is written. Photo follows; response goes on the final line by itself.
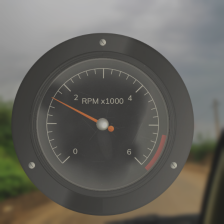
1600; rpm
